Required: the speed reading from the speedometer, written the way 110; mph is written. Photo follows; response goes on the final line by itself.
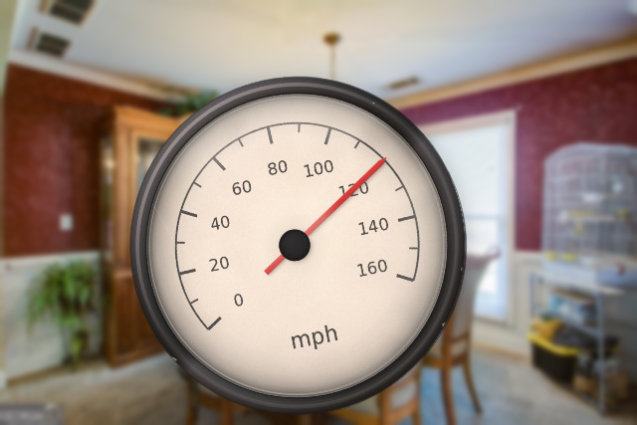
120; mph
